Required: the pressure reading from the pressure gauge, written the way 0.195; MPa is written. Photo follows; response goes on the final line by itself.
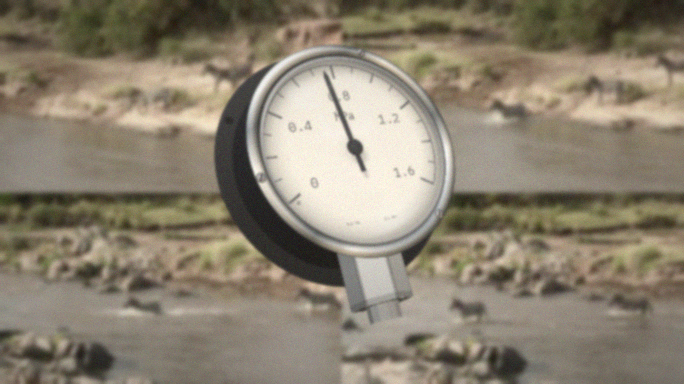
0.75; MPa
